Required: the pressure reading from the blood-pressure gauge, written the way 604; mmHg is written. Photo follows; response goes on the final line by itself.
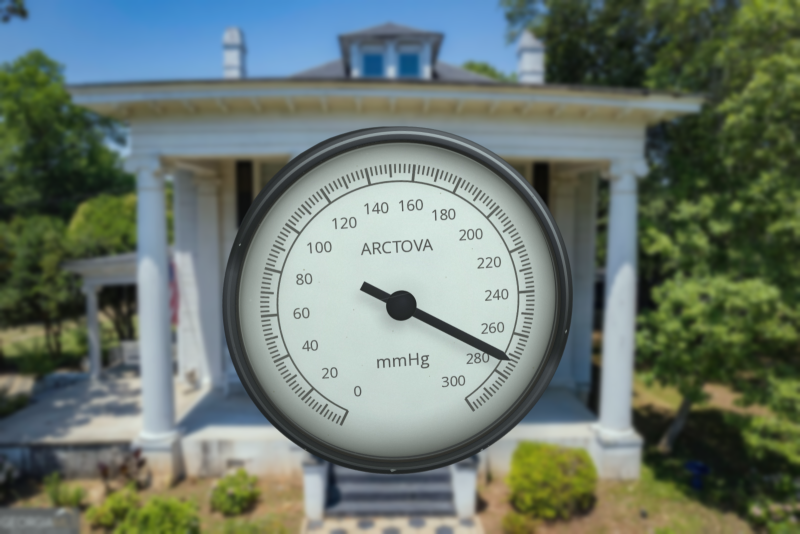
272; mmHg
